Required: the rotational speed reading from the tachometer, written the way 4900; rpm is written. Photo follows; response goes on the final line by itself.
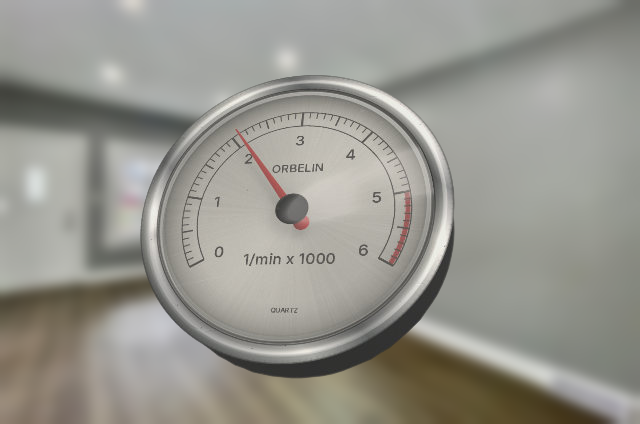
2100; rpm
